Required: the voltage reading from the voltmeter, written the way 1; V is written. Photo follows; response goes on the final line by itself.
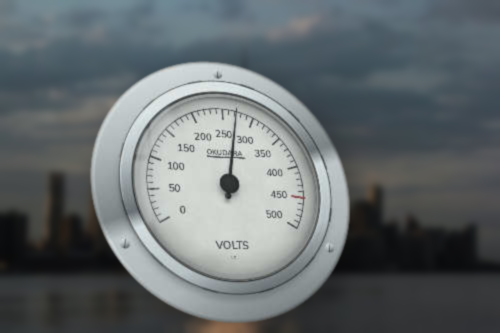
270; V
